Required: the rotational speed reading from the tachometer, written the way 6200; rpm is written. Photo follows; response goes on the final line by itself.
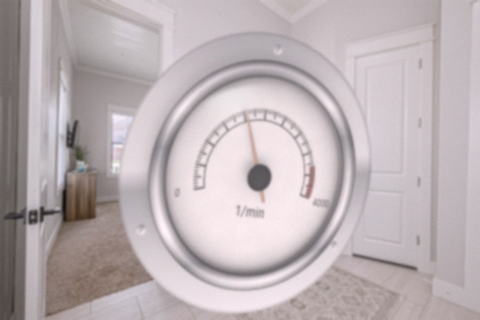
1600; rpm
